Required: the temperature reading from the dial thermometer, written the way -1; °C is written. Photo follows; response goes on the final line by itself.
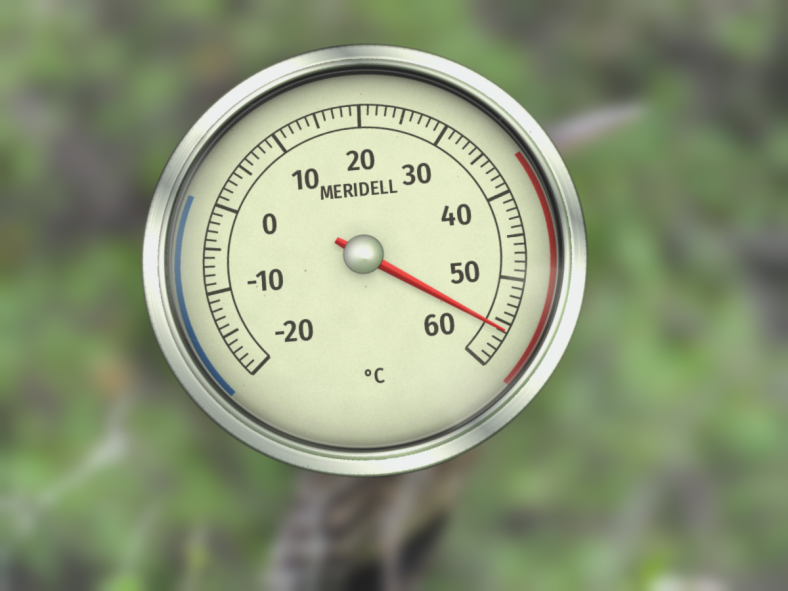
56; °C
